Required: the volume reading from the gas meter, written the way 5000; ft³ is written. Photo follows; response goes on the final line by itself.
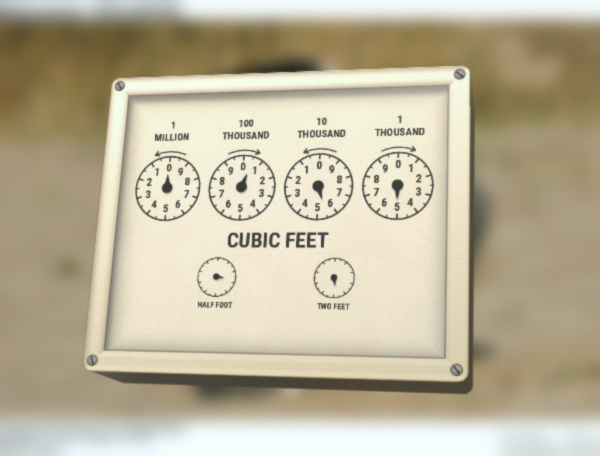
5500; ft³
